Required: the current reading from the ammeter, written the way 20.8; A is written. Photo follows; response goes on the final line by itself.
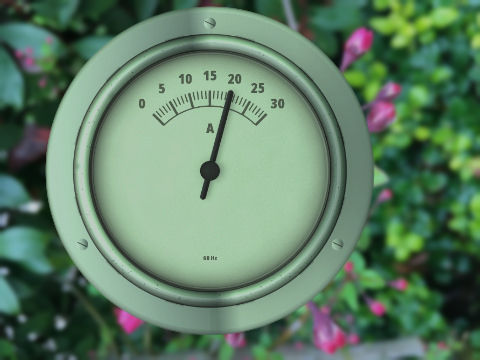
20; A
